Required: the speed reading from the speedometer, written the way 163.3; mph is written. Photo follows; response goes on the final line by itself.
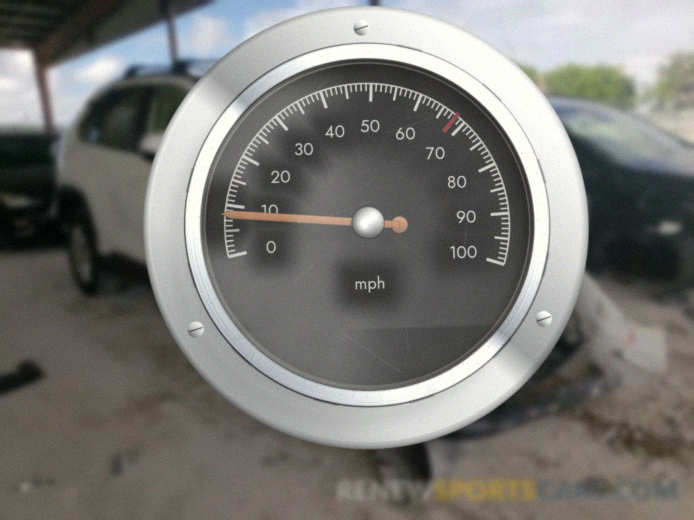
8; mph
